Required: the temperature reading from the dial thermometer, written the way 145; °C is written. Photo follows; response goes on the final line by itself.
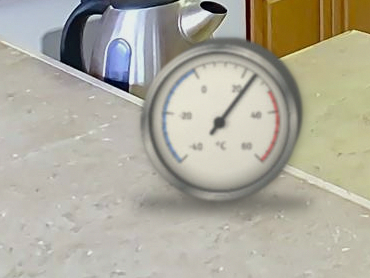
24; °C
